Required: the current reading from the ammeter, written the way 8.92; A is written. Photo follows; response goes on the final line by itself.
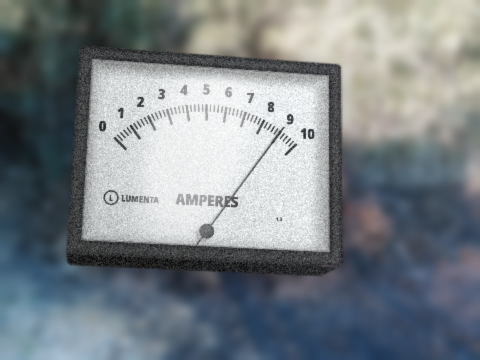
9; A
